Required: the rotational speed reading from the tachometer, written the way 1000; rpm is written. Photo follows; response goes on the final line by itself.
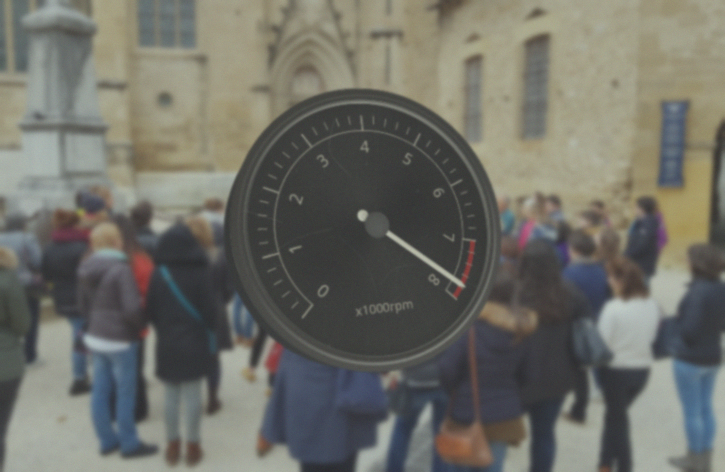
7800; rpm
